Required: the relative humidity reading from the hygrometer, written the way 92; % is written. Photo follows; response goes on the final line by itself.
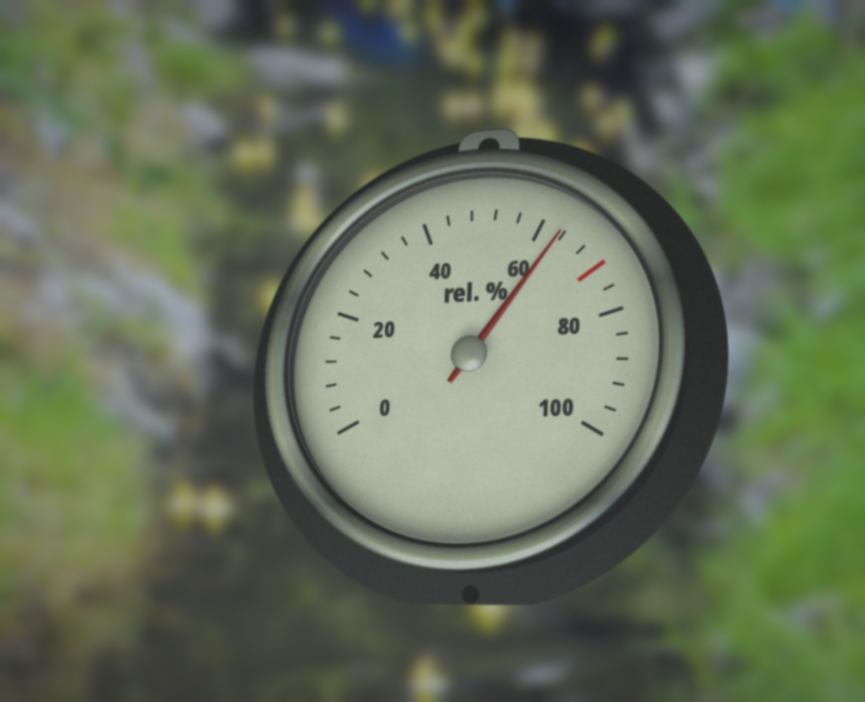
64; %
